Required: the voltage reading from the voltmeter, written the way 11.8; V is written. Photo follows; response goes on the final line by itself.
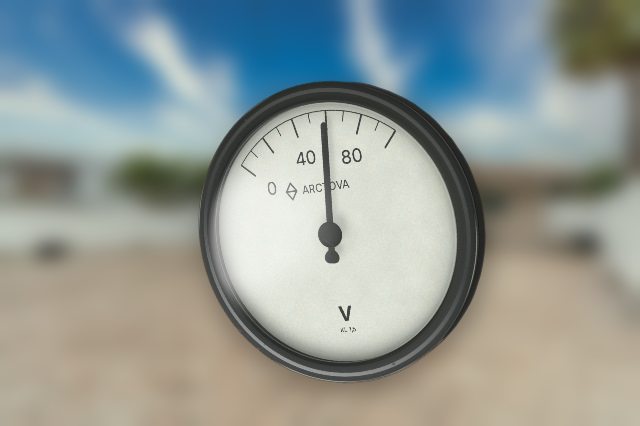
60; V
